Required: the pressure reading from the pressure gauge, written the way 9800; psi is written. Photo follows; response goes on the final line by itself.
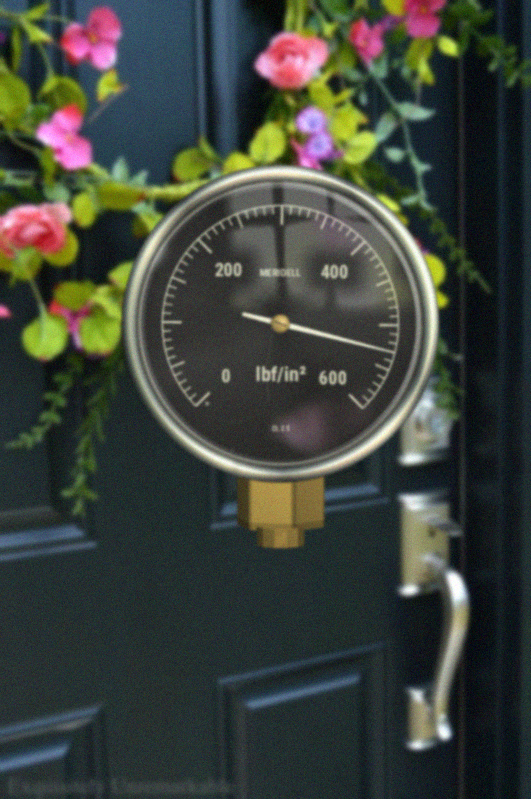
530; psi
